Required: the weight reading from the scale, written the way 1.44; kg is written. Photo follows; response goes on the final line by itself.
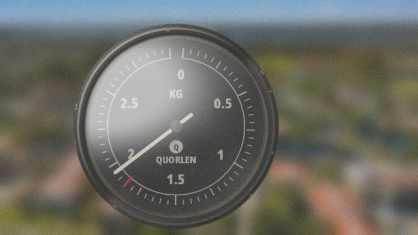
1.95; kg
